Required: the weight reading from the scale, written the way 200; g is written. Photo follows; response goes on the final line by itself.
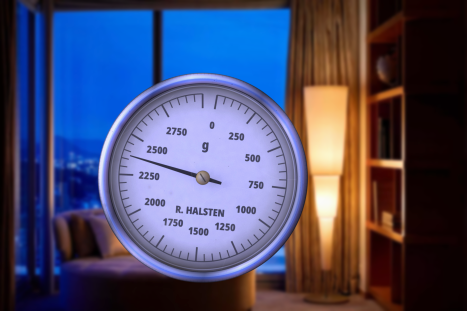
2375; g
